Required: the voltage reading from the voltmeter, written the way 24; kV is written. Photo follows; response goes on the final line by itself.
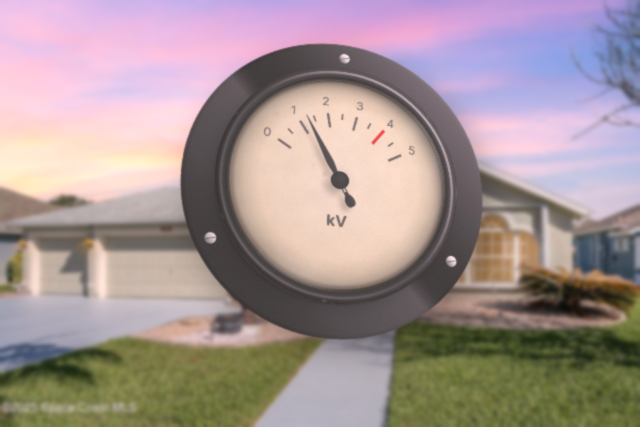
1.25; kV
